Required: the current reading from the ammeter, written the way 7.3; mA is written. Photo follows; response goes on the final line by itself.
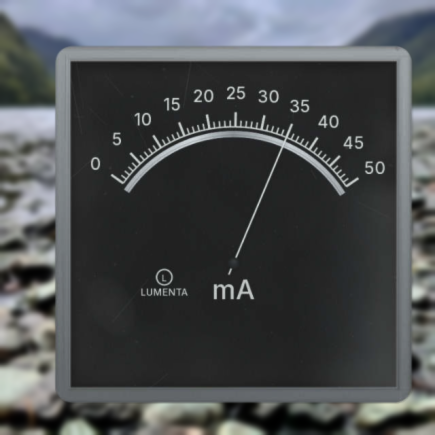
35; mA
